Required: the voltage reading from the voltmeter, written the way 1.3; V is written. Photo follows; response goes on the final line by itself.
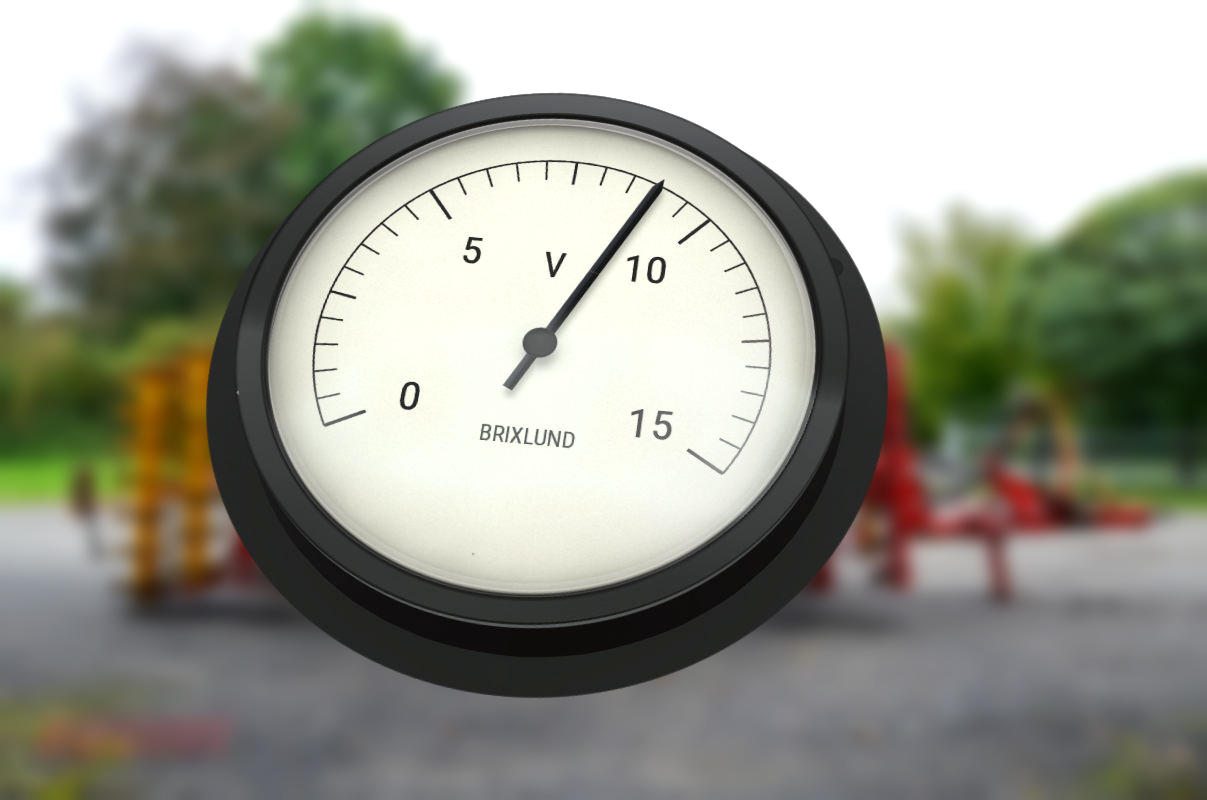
9; V
